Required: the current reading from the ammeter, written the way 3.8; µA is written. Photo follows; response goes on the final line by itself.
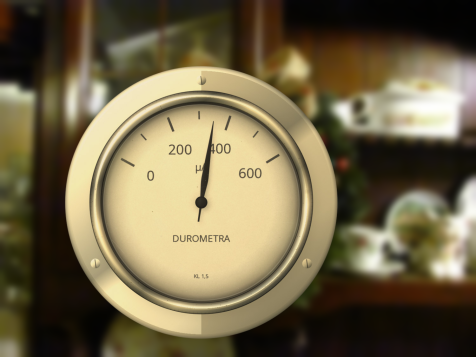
350; µA
